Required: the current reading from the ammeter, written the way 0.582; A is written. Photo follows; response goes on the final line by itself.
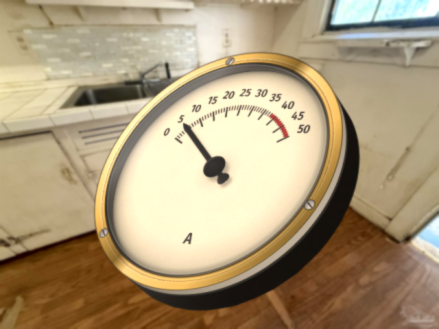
5; A
